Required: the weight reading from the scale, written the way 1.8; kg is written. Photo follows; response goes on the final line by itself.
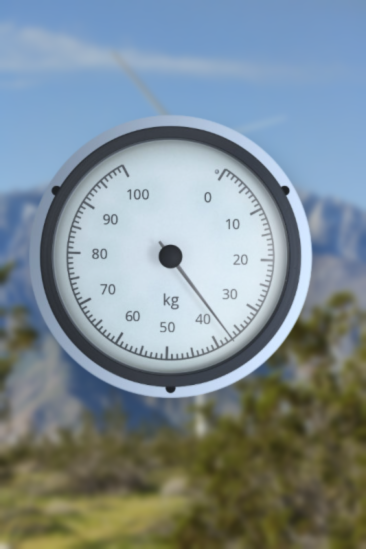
37; kg
